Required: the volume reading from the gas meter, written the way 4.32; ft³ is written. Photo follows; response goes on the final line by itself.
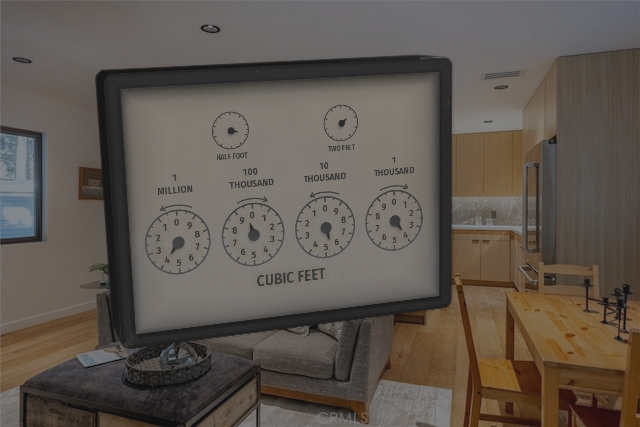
395400; ft³
